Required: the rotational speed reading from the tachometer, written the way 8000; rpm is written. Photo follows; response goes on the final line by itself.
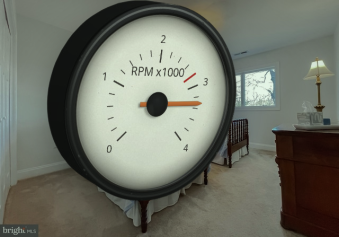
3300; rpm
